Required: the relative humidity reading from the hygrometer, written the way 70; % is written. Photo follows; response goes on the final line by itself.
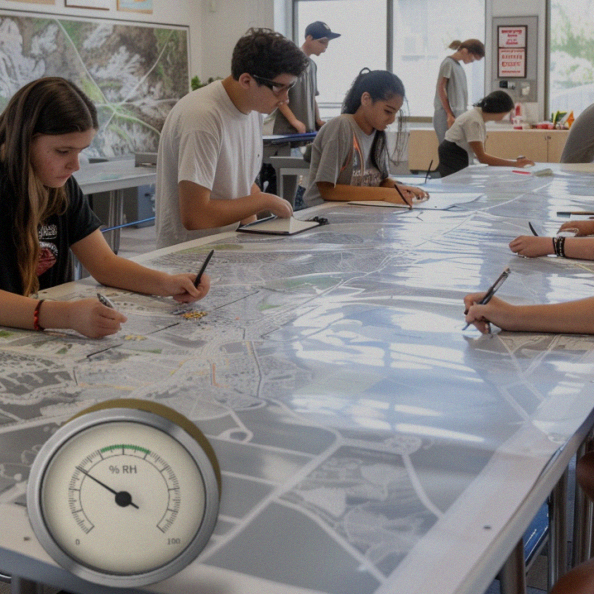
30; %
